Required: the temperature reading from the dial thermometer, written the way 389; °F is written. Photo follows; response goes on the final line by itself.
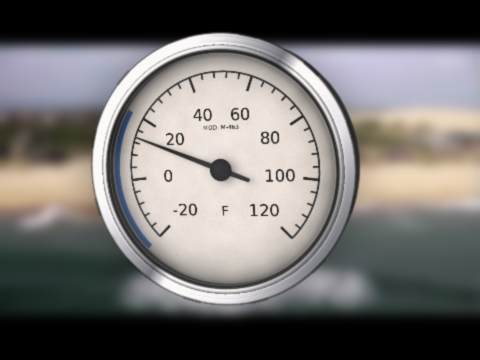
14; °F
